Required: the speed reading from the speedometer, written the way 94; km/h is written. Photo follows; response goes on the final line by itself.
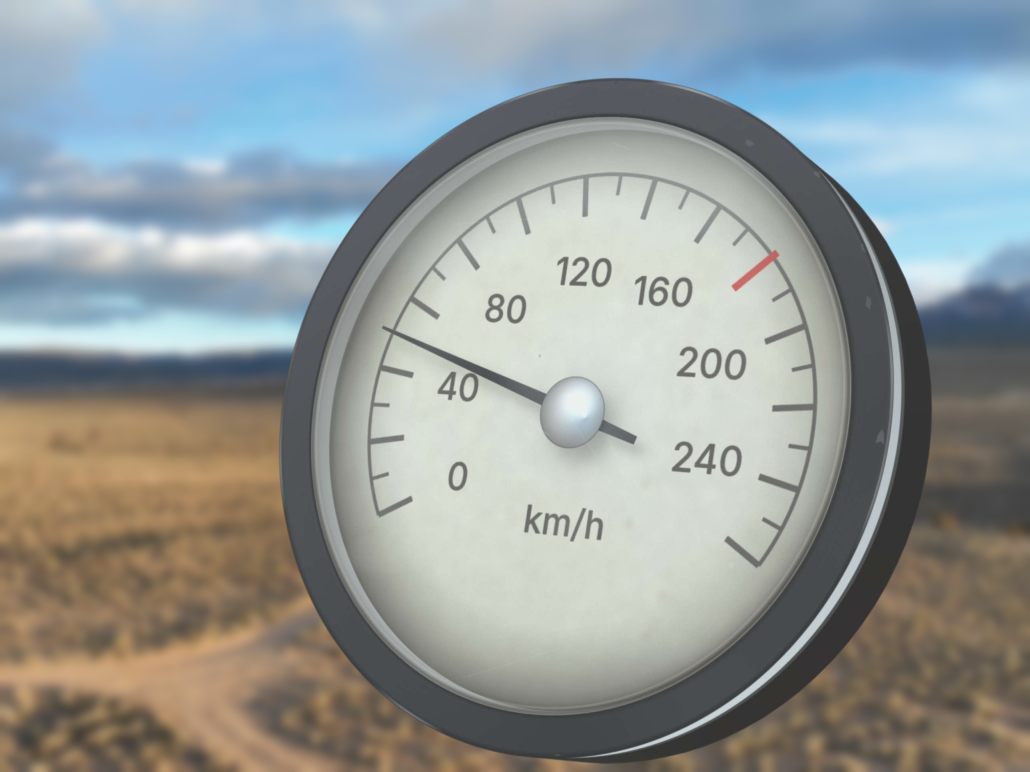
50; km/h
